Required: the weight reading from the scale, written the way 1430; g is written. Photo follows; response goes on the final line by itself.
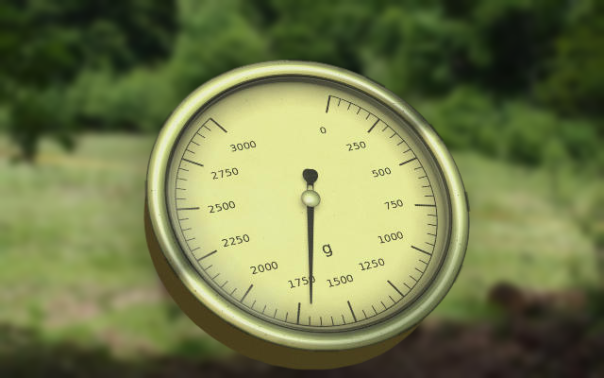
1700; g
